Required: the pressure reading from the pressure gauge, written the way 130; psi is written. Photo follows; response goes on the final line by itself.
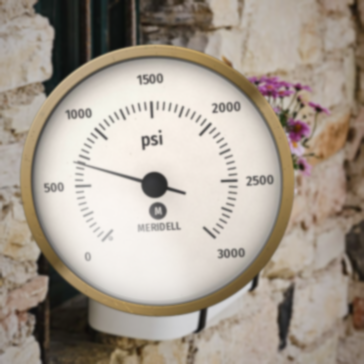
700; psi
